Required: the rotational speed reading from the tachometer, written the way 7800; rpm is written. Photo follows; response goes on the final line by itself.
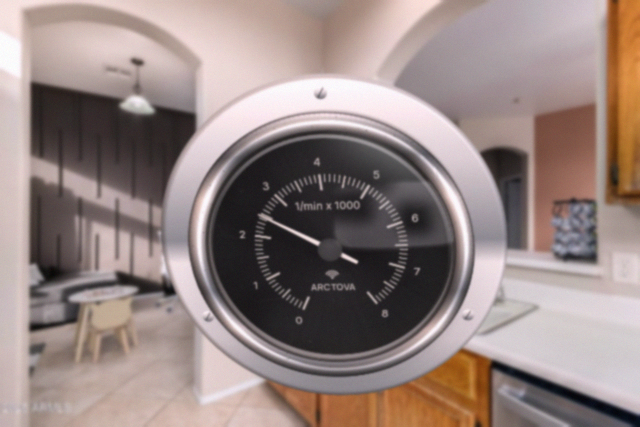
2500; rpm
